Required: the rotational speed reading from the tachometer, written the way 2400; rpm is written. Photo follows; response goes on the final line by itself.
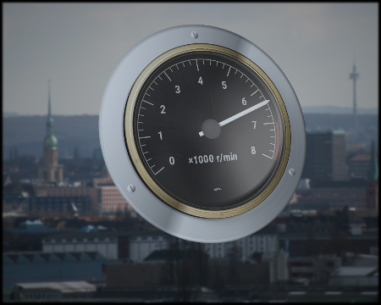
6400; rpm
